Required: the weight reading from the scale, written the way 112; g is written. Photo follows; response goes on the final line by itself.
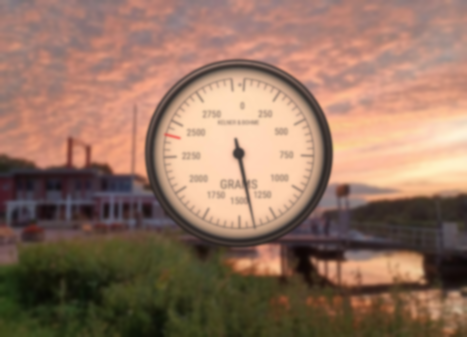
1400; g
